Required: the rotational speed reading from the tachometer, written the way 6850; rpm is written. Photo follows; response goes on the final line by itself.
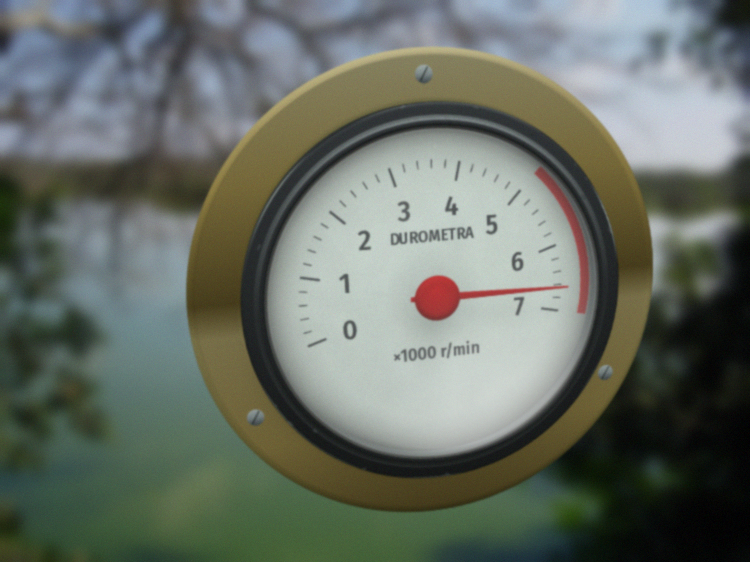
6600; rpm
